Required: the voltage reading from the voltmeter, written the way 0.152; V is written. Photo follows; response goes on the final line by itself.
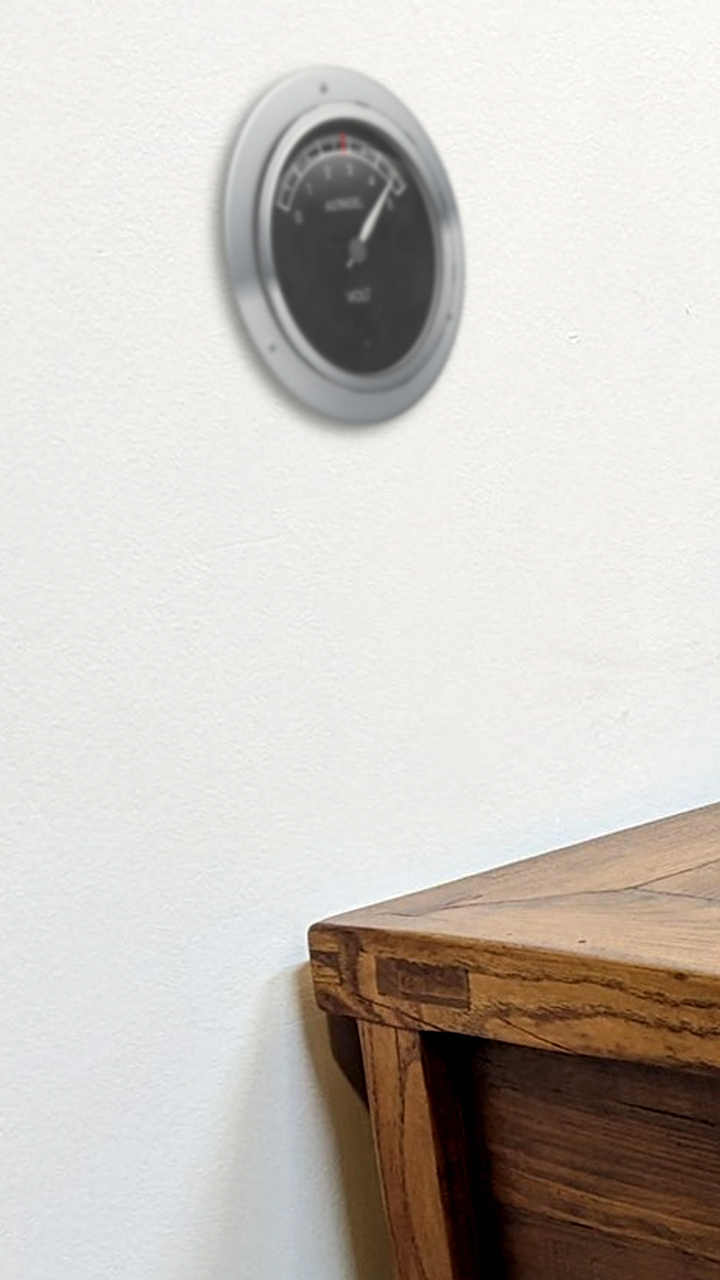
4.5; V
